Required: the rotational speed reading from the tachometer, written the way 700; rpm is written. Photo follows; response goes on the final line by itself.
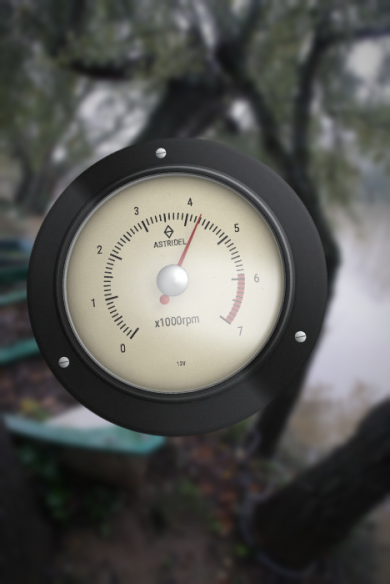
4300; rpm
